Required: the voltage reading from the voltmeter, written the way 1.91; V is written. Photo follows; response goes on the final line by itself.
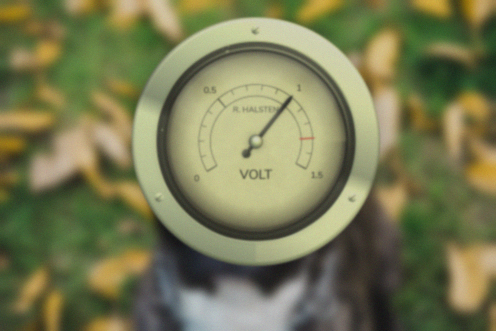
1; V
